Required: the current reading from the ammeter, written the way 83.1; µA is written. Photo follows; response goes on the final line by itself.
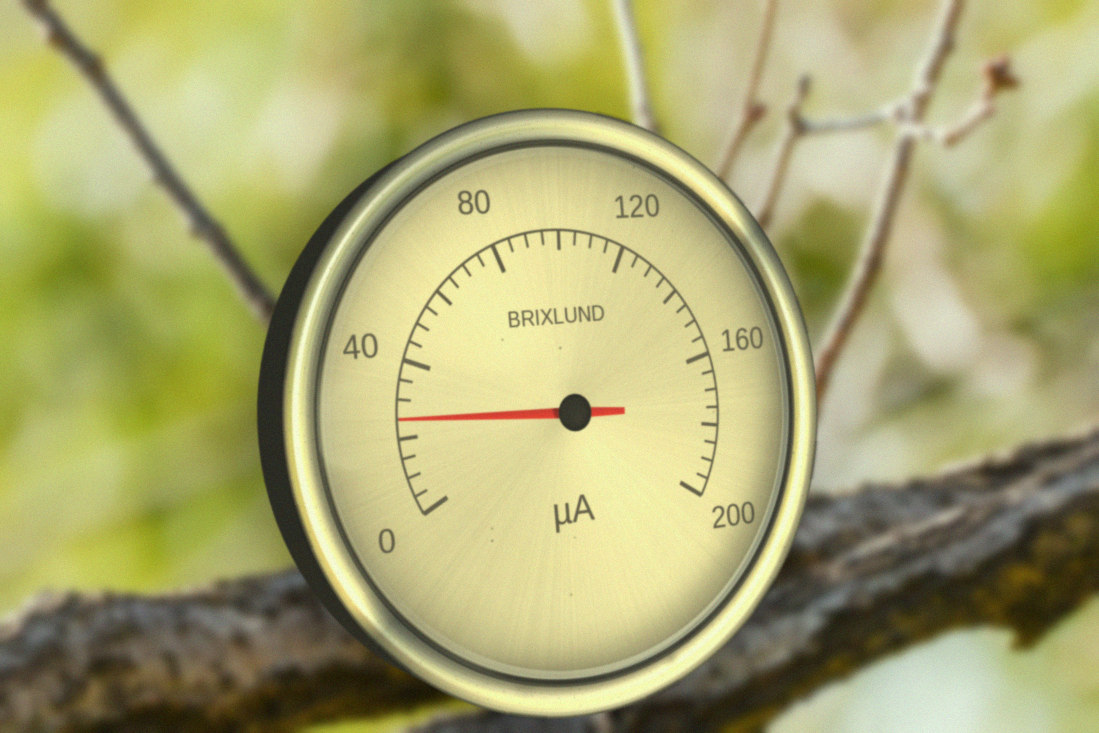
25; µA
